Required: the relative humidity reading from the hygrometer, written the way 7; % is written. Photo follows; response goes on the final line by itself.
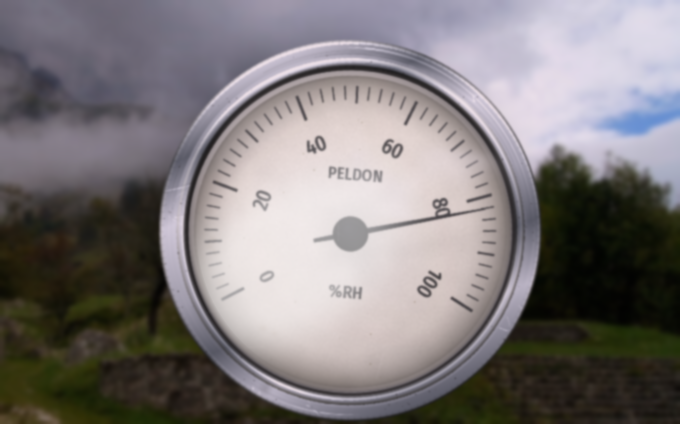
82; %
